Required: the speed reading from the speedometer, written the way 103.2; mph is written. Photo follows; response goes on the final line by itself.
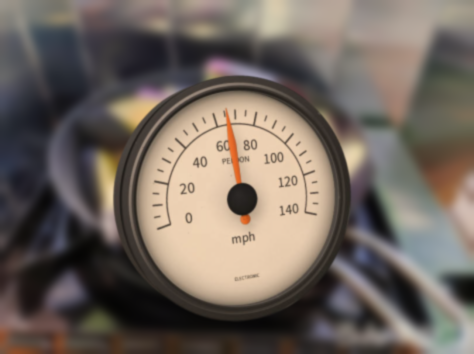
65; mph
